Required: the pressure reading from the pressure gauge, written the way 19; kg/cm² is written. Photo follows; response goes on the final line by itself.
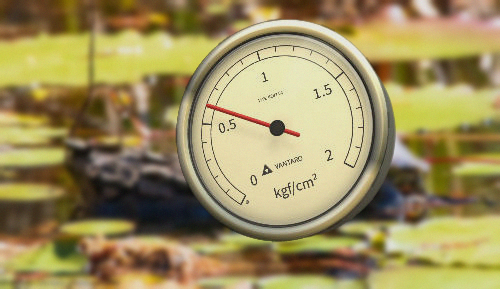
0.6; kg/cm²
